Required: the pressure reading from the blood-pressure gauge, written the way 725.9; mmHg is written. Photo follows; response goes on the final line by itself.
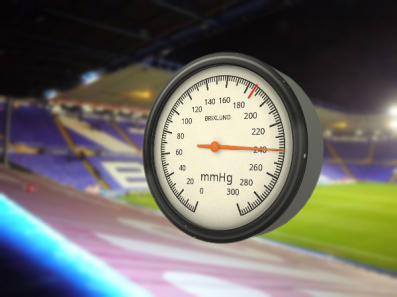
240; mmHg
